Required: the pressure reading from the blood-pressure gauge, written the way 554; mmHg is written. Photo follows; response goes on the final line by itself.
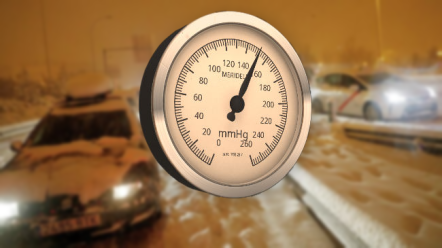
150; mmHg
